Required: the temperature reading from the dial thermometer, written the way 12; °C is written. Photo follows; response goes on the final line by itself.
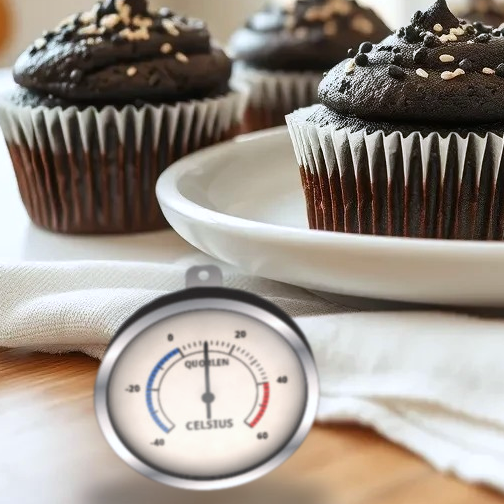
10; °C
